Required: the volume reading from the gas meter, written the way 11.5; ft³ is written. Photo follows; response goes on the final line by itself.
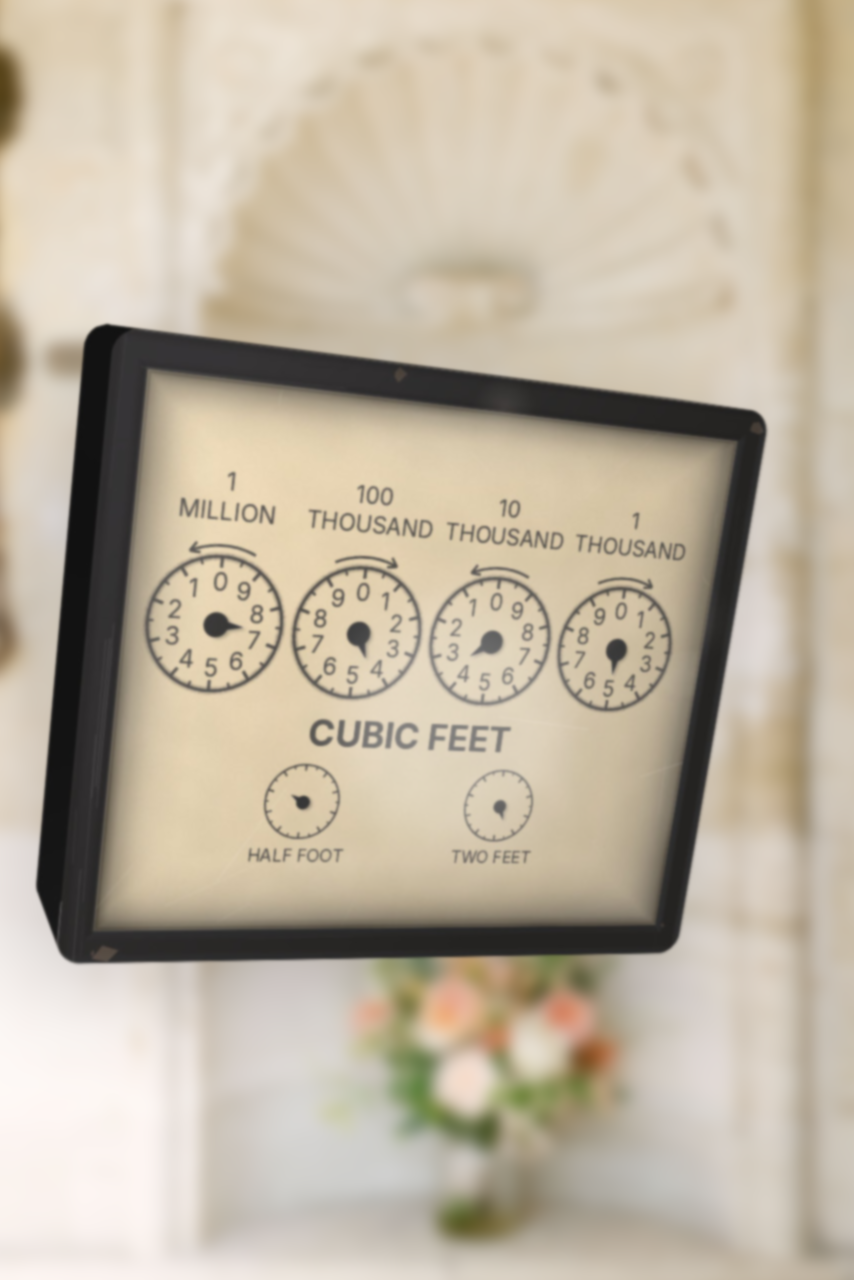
743500; ft³
